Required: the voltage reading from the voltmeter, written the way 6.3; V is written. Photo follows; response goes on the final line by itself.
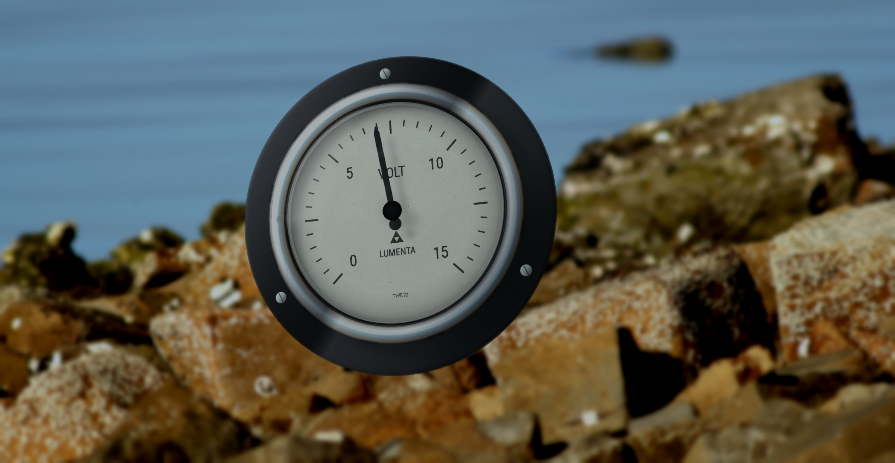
7; V
